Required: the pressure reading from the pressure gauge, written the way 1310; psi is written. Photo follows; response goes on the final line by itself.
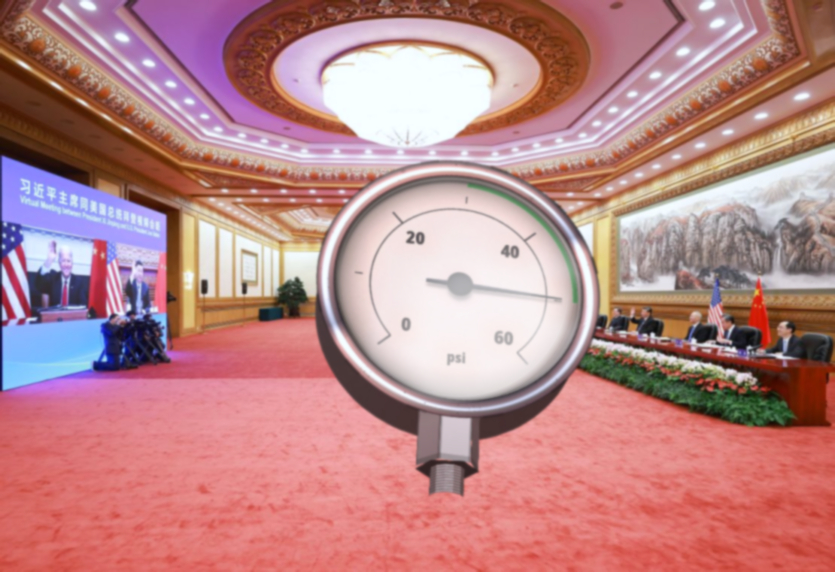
50; psi
